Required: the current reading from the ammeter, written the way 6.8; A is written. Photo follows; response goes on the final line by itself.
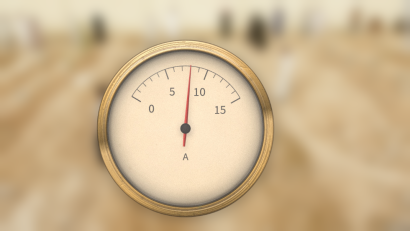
8; A
